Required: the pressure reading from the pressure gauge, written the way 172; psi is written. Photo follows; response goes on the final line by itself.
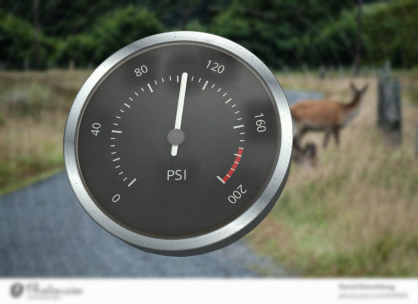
105; psi
